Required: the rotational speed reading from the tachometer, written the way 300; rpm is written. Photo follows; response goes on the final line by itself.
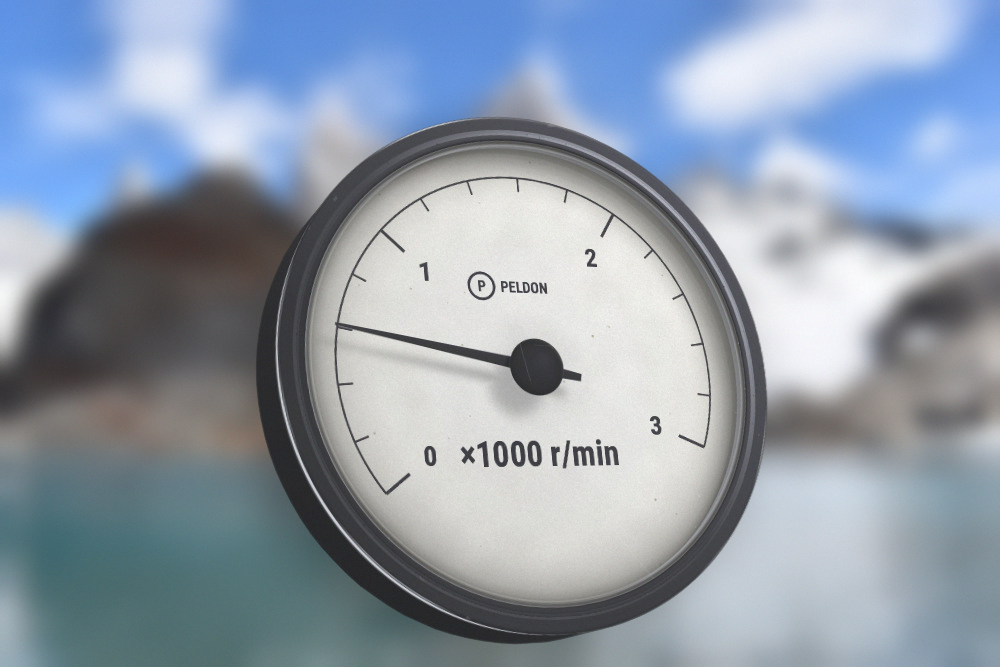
600; rpm
